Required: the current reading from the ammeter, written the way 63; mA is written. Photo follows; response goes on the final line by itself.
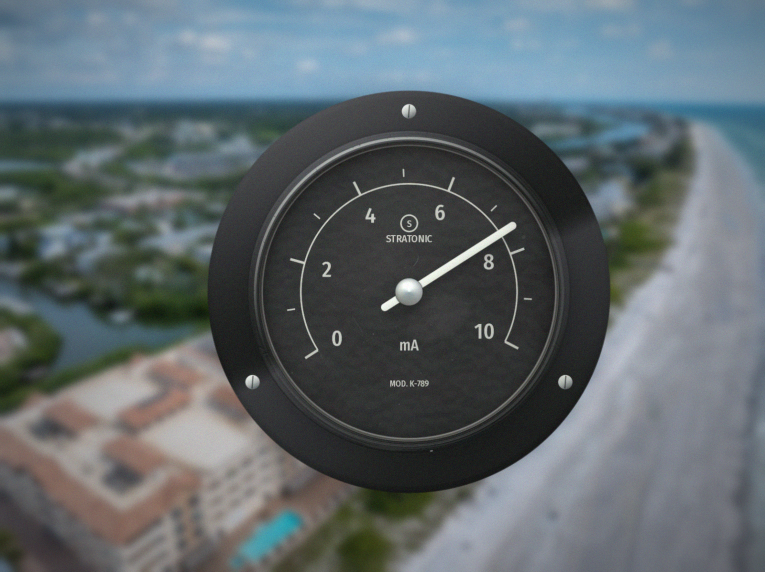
7.5; mA
